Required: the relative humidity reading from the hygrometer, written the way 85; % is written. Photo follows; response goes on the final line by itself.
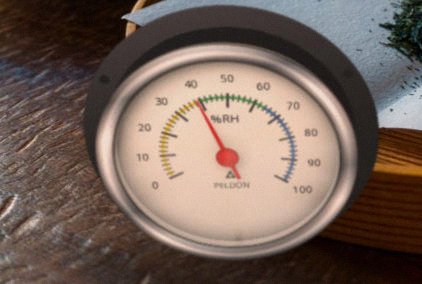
40; %
